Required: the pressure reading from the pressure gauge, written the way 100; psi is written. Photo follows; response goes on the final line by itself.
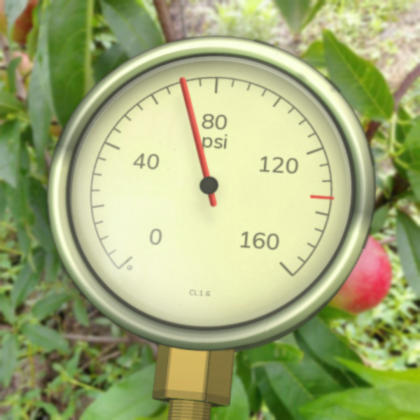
70; psi
